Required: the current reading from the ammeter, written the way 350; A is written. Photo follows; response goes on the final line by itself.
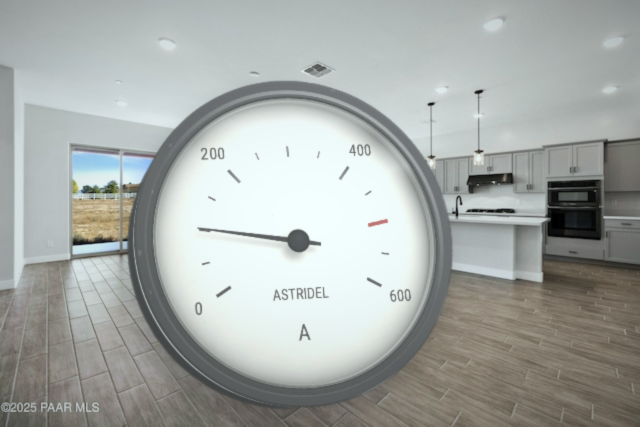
100; A
